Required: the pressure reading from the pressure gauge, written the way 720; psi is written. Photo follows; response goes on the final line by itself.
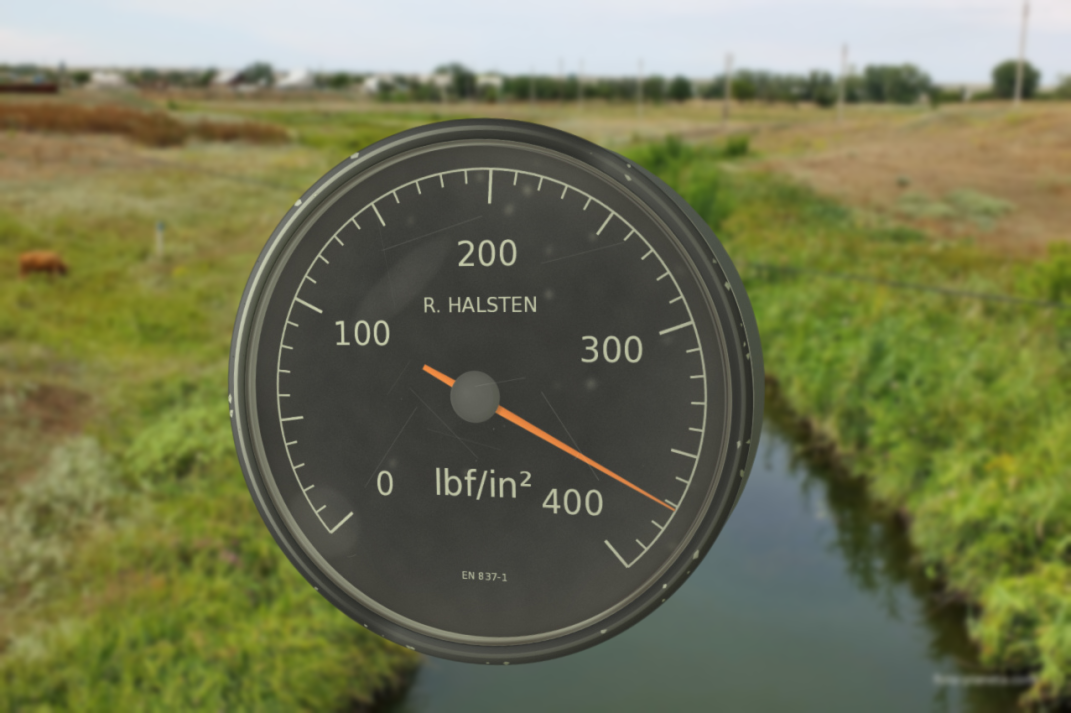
370; psi
